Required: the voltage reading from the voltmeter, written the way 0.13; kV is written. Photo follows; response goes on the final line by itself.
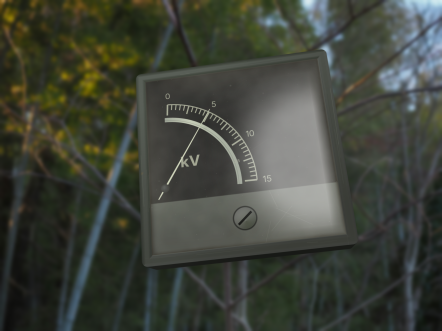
5; kV
